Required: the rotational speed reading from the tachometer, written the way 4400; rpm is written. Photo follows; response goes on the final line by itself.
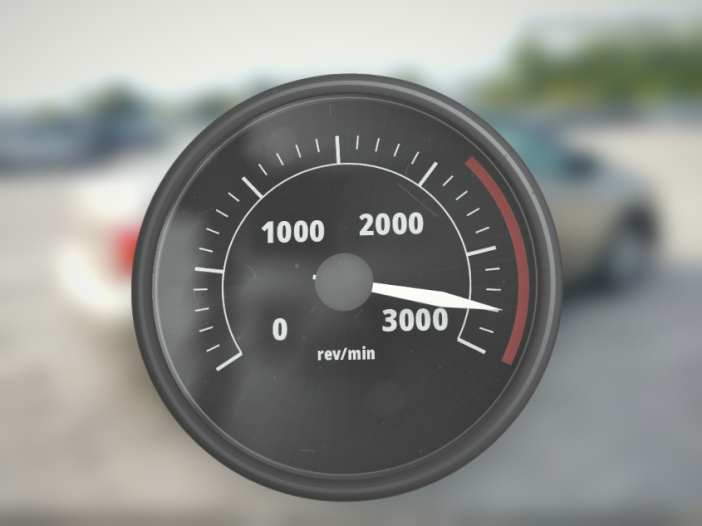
2800; rpm
